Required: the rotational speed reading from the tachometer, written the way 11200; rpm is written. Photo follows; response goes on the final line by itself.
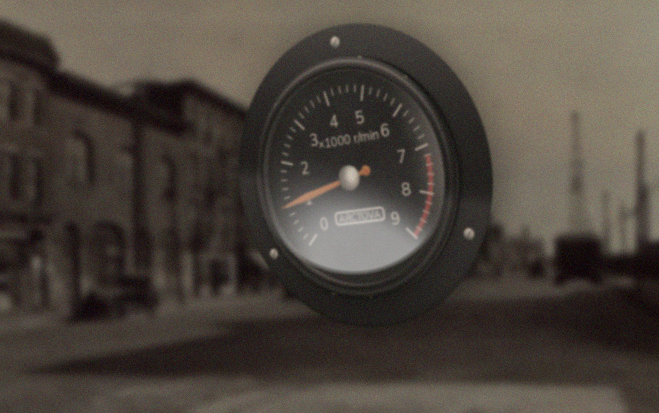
1000; rpm
